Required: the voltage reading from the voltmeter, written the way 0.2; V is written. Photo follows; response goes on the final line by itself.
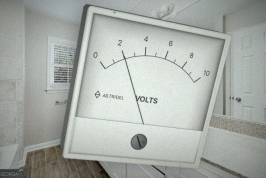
2; V
